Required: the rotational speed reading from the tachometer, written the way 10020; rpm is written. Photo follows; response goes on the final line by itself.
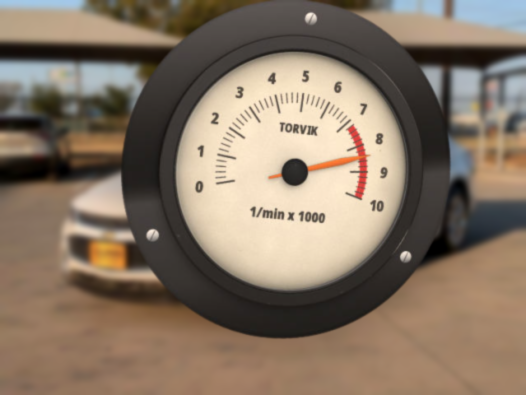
8400; rpm
